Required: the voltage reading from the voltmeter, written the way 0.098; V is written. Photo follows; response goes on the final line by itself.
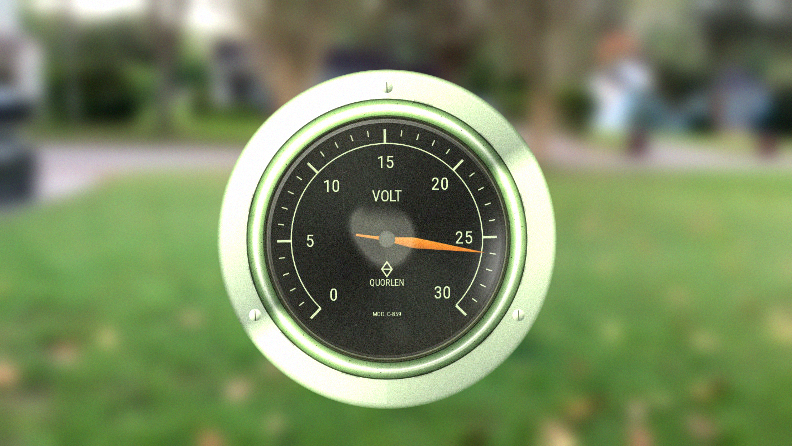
26; V
